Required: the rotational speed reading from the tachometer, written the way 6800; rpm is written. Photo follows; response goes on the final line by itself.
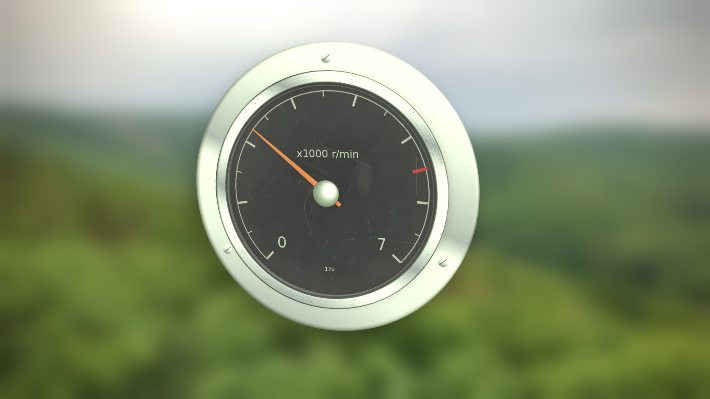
2250; rpm
